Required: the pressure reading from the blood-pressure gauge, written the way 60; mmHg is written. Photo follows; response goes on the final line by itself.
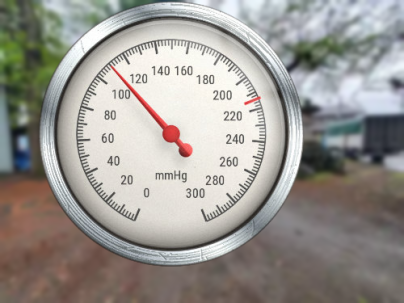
110; mmHg
